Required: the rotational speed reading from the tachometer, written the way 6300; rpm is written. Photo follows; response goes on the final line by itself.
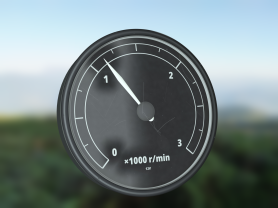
1125; rpm
